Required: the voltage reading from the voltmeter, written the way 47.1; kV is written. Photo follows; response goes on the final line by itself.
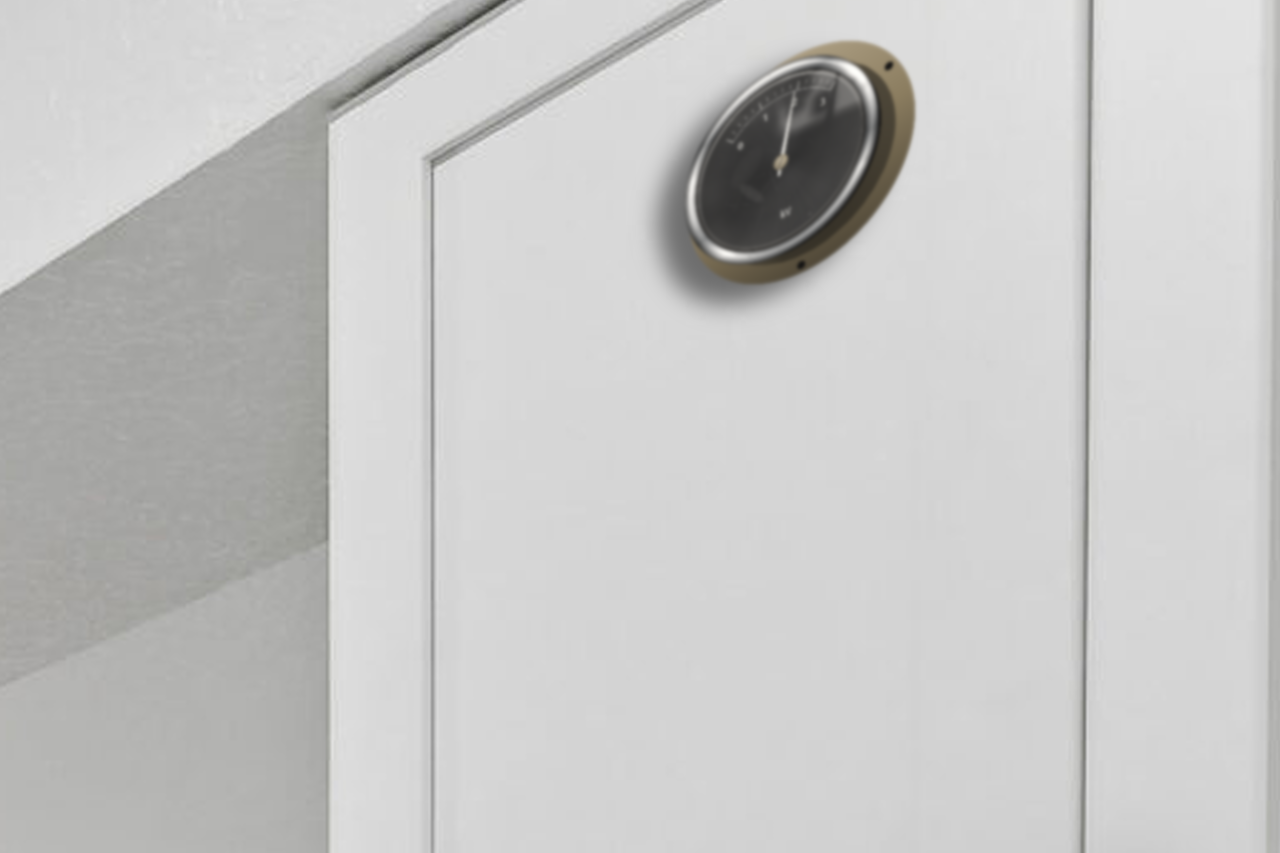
2; kV
